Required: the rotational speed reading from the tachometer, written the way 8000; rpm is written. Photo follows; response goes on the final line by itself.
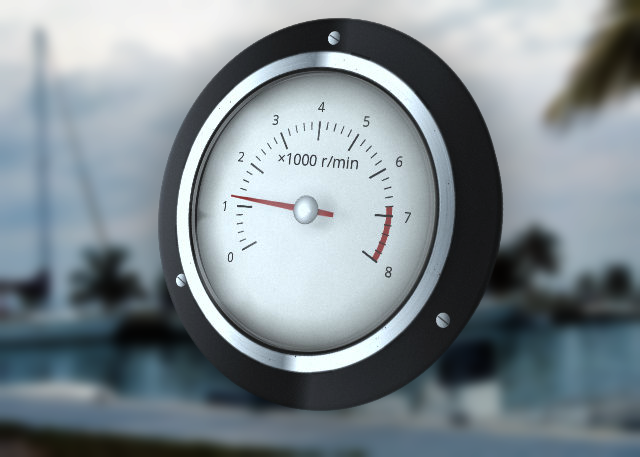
1200; rpm
